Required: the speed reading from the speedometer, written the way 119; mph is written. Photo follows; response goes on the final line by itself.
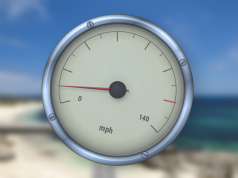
10; mph
